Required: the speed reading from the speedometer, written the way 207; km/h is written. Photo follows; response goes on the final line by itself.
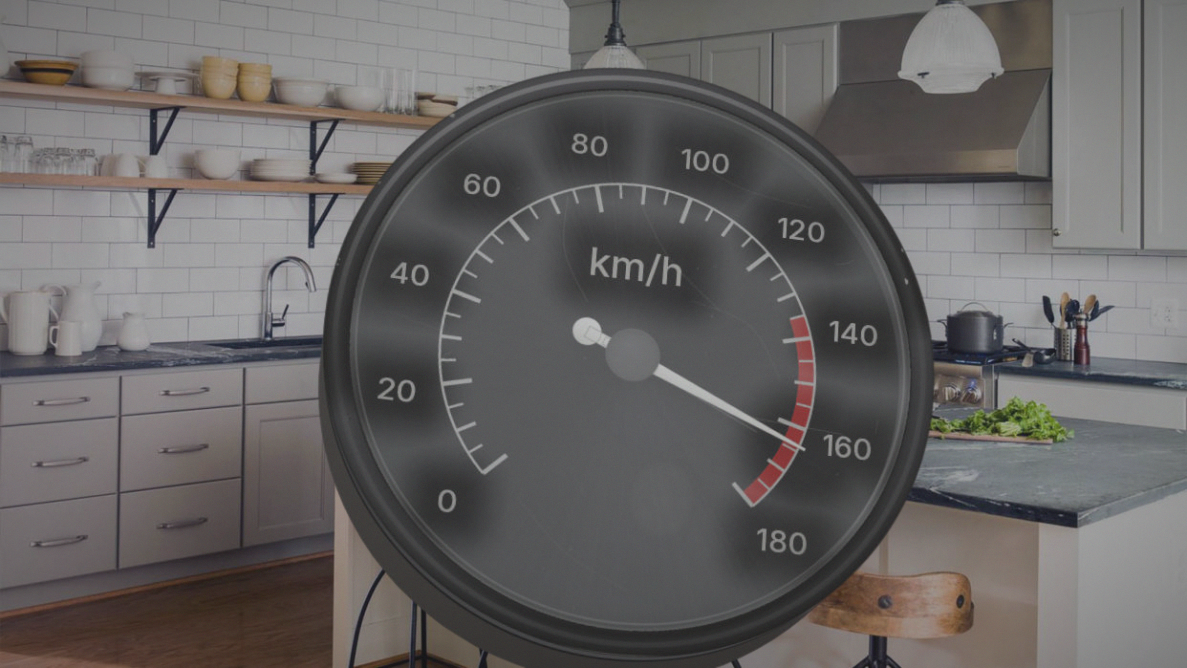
165; km/h
